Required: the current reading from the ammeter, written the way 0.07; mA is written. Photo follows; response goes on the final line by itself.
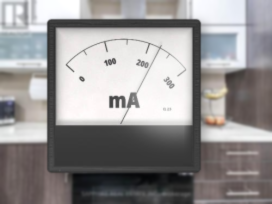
225; mA
